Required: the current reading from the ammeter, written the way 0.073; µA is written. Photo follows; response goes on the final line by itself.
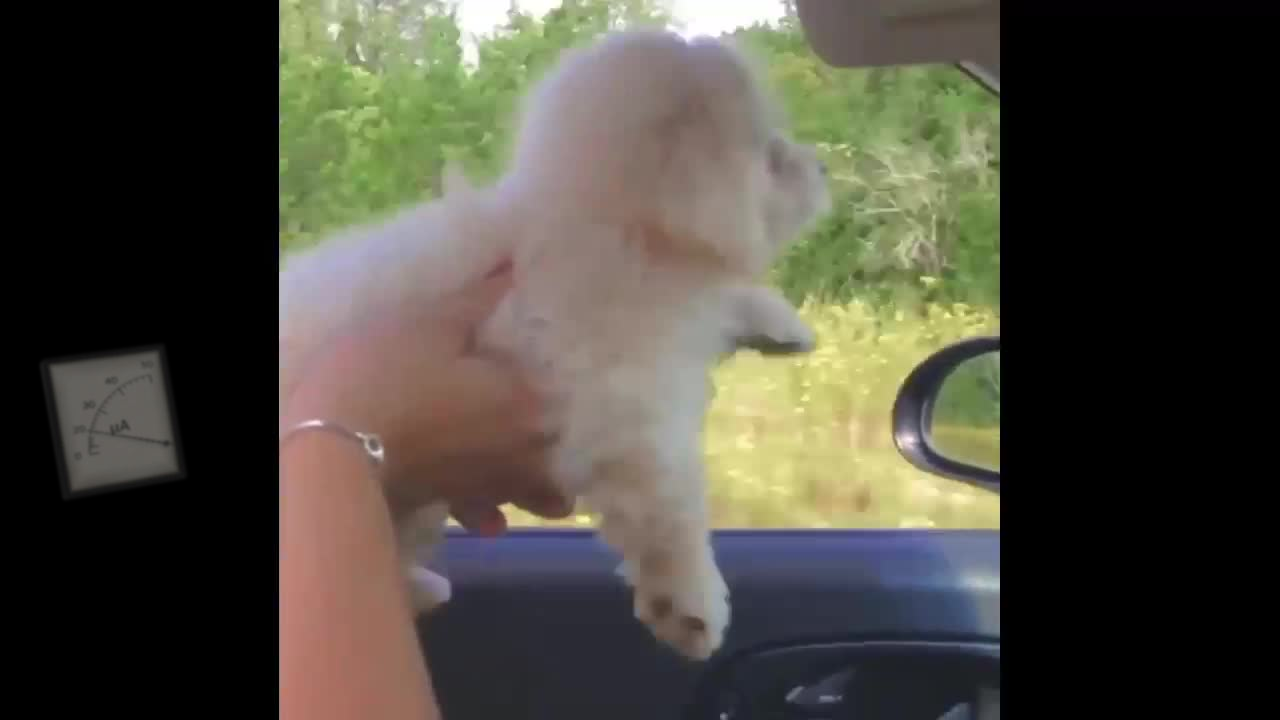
20; µA
